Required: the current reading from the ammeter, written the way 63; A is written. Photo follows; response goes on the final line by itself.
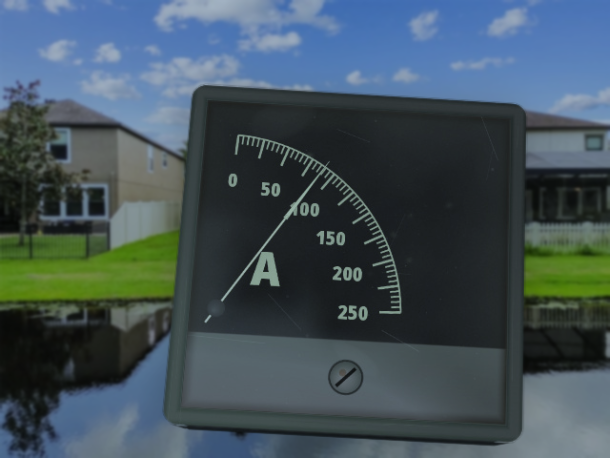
90; A
